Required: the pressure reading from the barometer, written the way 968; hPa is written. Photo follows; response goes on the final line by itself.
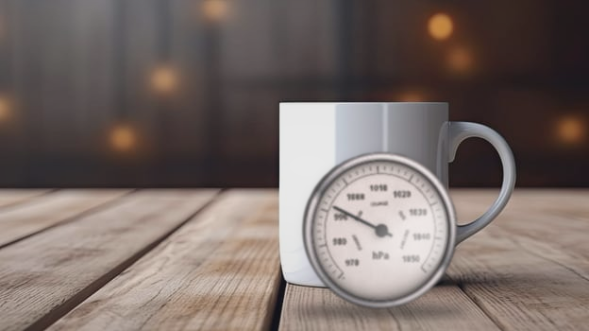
992; hPa
